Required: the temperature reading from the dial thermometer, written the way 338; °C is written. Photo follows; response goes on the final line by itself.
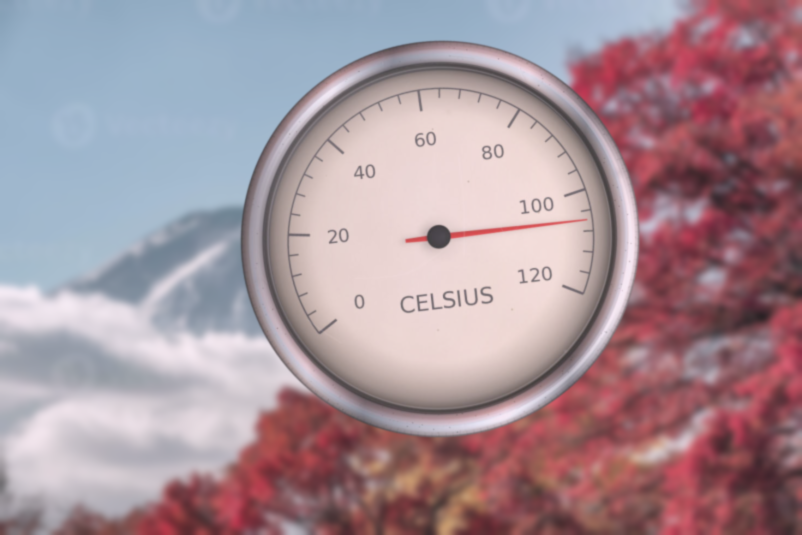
106; °C
